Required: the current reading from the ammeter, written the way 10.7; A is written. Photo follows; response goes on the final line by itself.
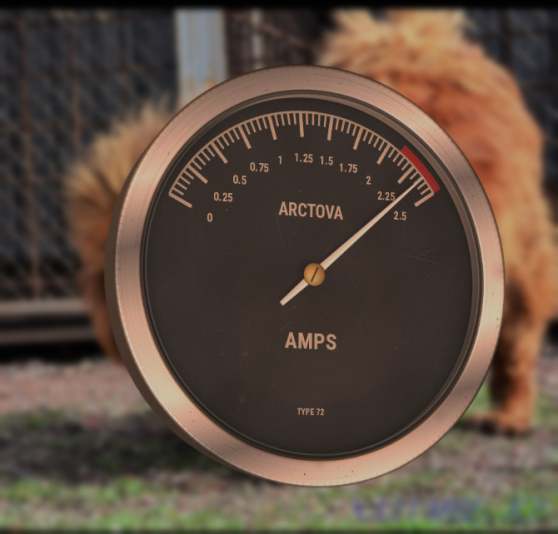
2.35; A
